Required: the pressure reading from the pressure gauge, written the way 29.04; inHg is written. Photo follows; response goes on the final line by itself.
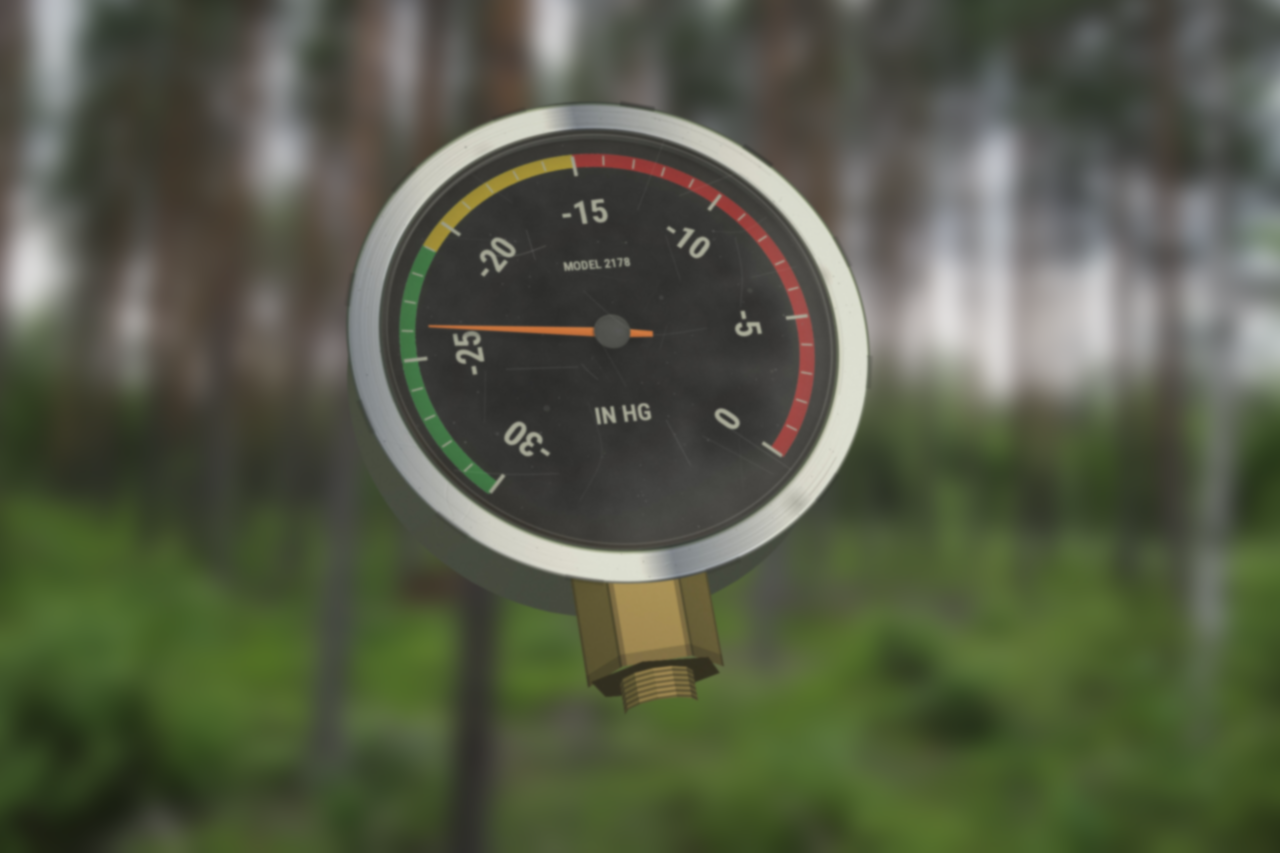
-24; inHg
